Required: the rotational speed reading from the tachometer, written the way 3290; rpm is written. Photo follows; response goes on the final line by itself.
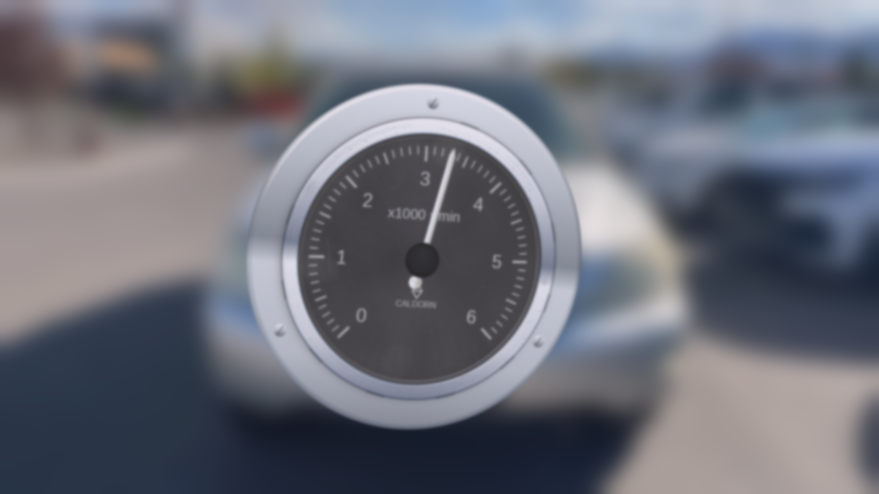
3300; rpm
